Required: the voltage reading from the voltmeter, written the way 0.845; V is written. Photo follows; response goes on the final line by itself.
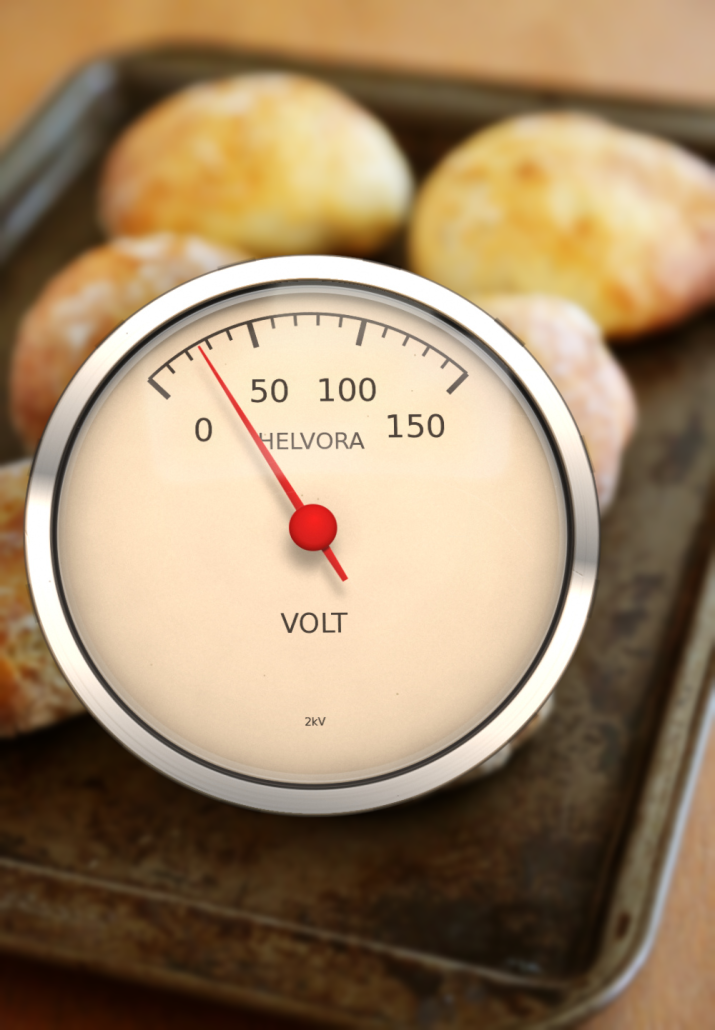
25; V
